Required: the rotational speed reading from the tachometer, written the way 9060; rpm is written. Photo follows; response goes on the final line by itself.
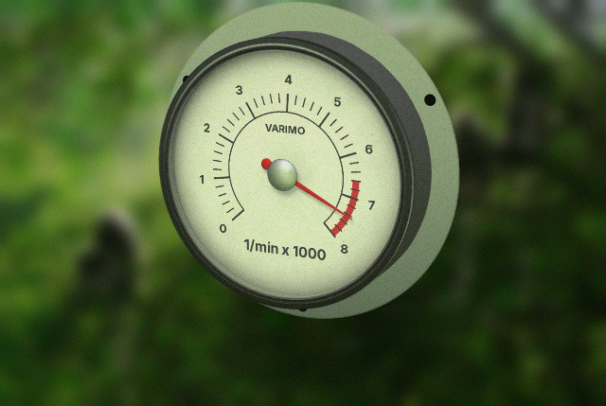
7400; rpm
